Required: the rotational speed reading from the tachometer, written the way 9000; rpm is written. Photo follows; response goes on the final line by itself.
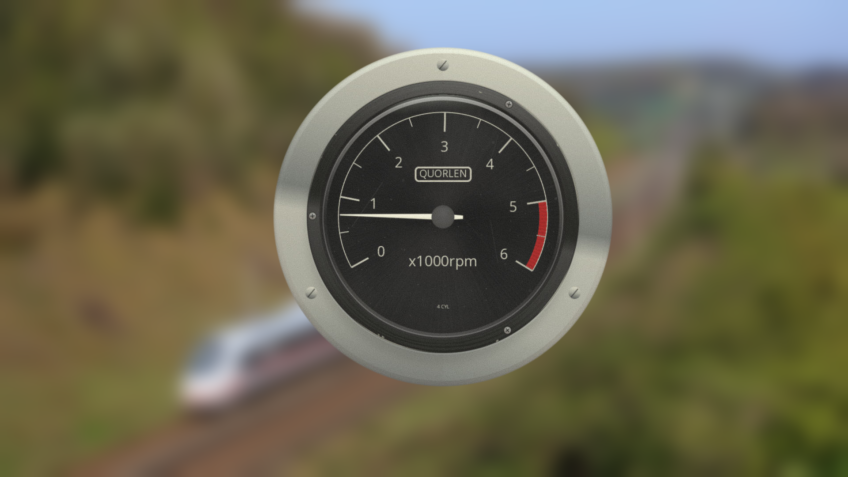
750; rpm
